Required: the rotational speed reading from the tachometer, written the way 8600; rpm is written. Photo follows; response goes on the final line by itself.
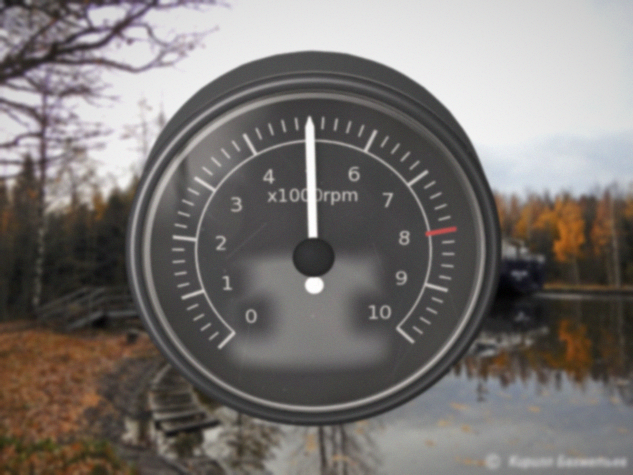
5000; rpm
